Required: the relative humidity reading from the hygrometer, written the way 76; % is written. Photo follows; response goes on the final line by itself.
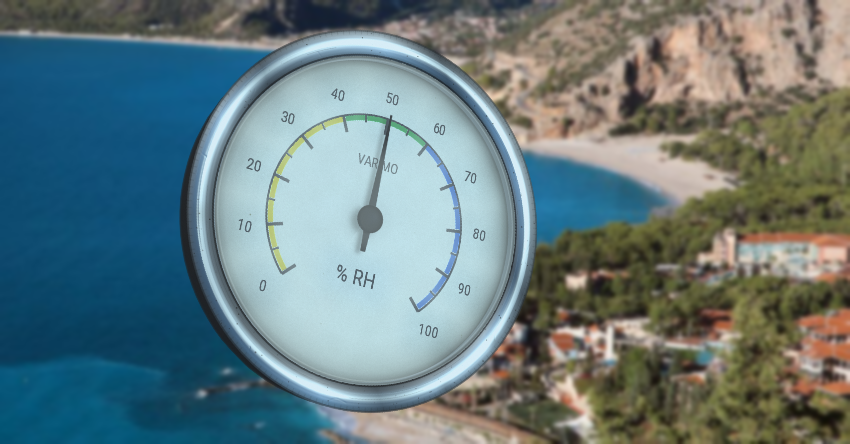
50; %
